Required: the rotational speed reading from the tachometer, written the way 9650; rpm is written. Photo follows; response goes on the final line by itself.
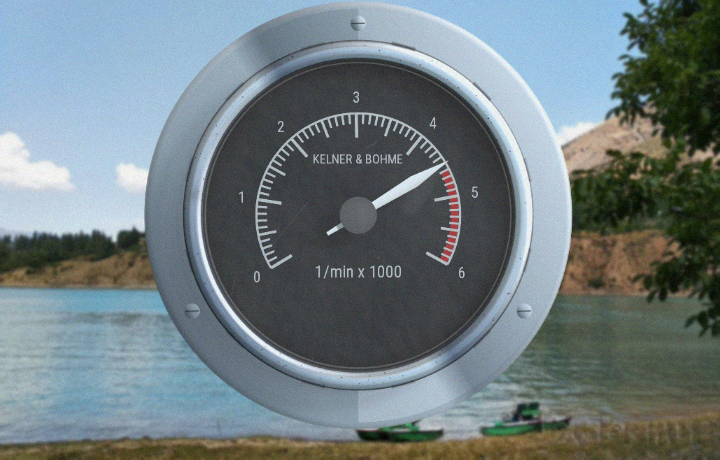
4500; rpm
